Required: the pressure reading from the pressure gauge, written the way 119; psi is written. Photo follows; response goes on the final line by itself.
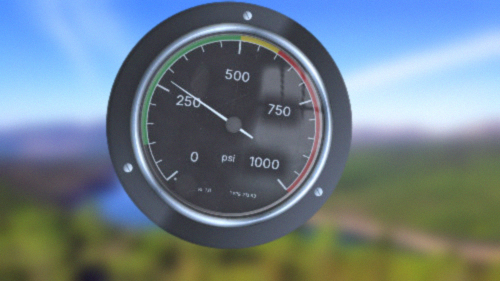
275; psi
